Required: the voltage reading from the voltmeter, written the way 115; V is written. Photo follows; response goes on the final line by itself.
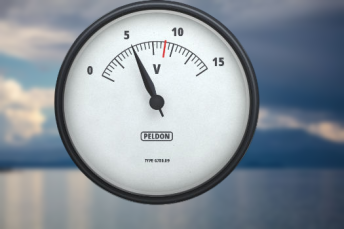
5; V
